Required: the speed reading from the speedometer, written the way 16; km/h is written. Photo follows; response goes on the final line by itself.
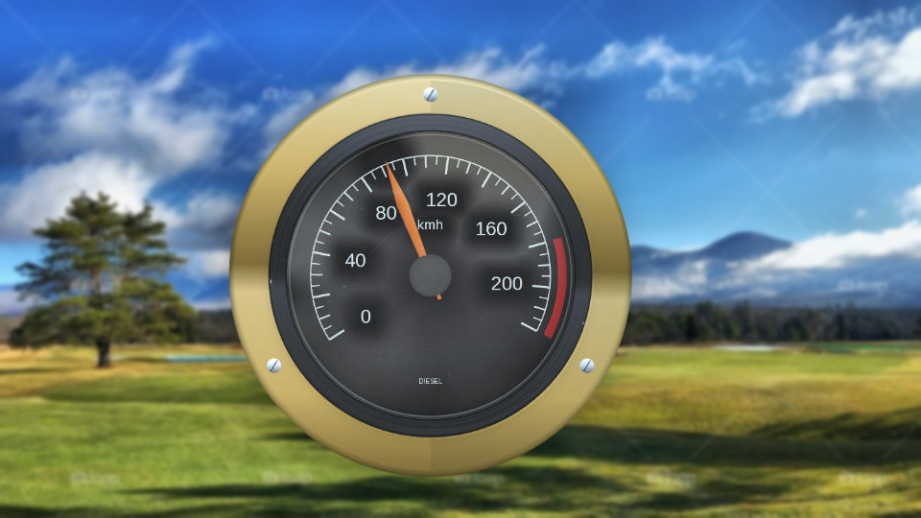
92.5; km/h
